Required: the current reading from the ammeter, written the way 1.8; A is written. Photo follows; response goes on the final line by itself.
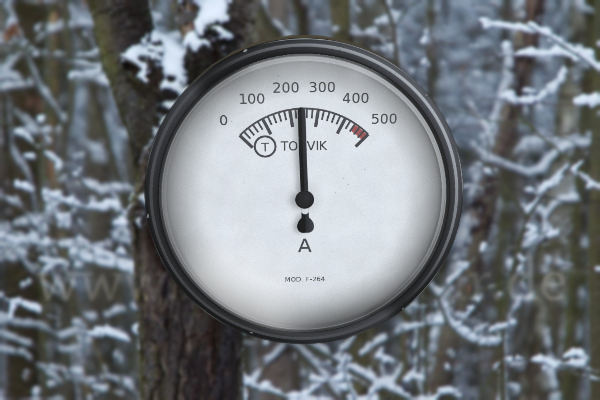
240; A
